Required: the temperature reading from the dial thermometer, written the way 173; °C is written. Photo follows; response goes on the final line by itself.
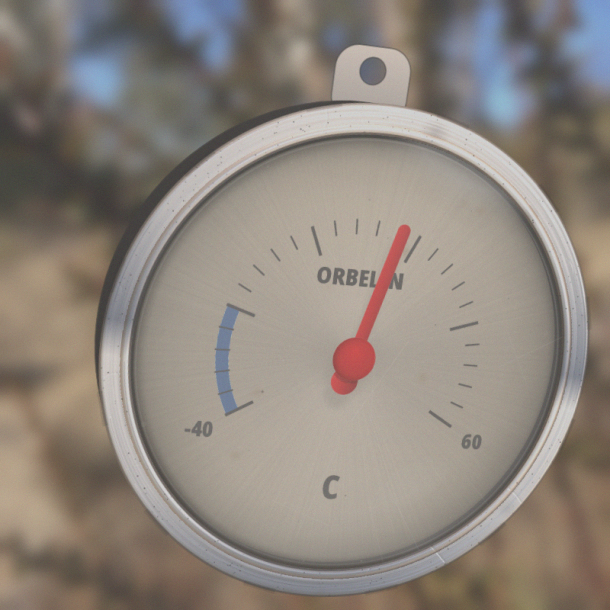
16; °C
